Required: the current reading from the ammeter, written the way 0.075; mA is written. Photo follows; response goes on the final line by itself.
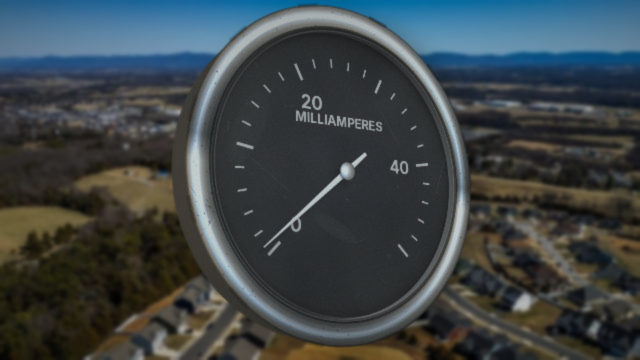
1; mA
